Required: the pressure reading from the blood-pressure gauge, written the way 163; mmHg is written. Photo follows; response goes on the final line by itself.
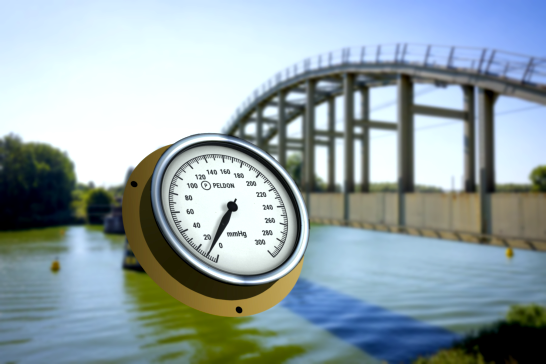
10; mmHg
